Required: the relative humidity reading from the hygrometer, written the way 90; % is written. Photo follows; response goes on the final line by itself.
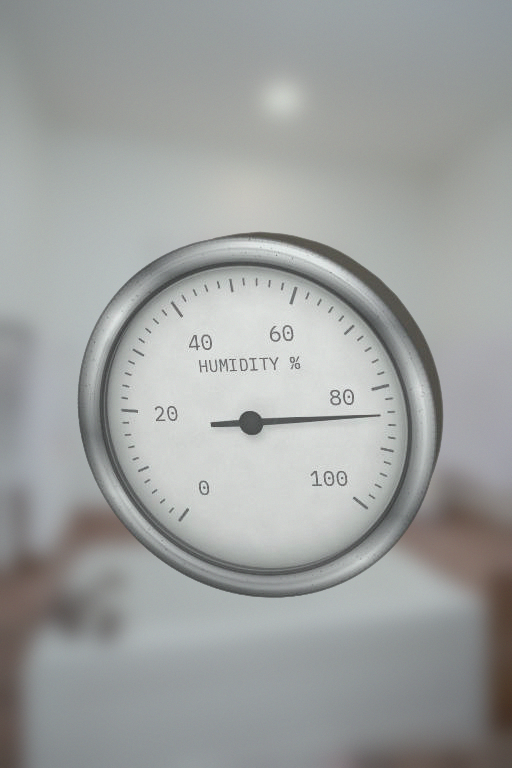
84; %
